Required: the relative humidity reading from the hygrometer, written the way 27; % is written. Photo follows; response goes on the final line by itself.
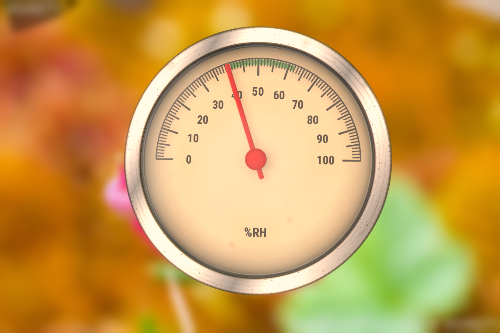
40; %
